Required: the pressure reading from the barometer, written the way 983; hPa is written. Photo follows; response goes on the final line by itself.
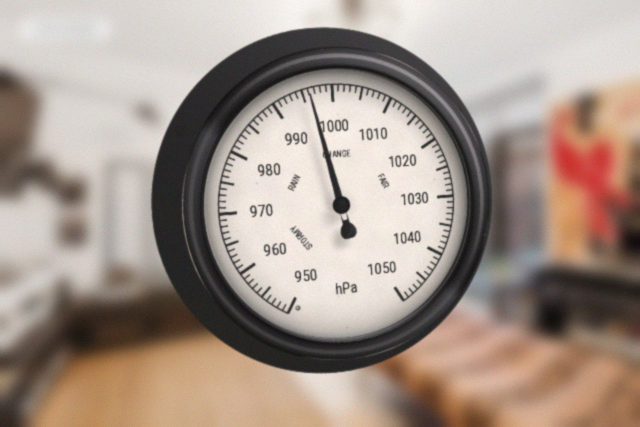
996; hPa
